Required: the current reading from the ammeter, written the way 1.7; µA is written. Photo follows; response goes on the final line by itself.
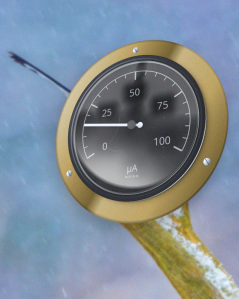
15; µA
